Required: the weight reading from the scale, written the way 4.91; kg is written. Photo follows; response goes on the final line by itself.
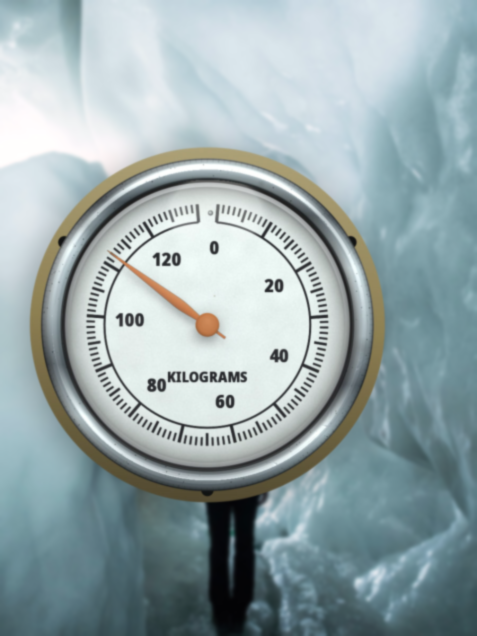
112; kg
